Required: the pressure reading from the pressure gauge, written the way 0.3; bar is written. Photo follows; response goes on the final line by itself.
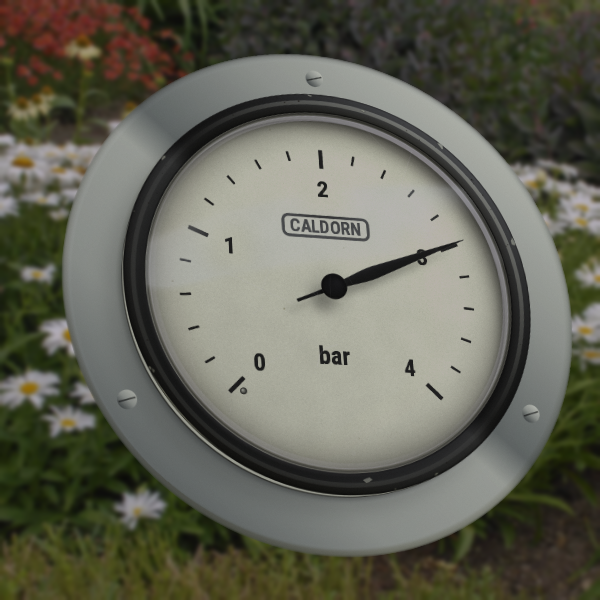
3; bar
